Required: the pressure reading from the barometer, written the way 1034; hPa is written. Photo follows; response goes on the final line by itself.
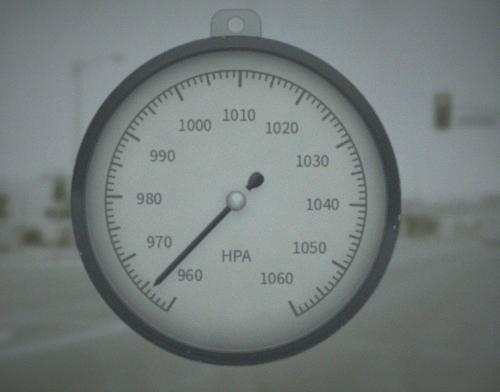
964; hPa
